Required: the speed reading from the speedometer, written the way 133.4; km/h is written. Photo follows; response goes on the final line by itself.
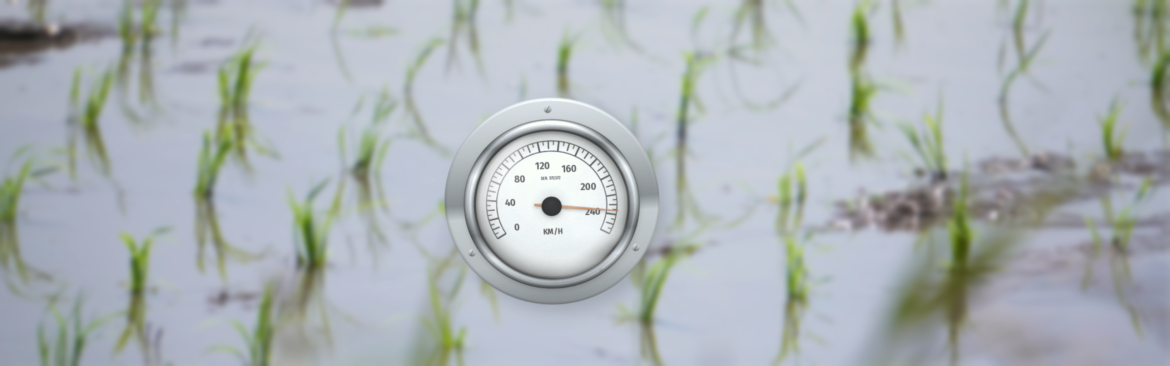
235; km/h
